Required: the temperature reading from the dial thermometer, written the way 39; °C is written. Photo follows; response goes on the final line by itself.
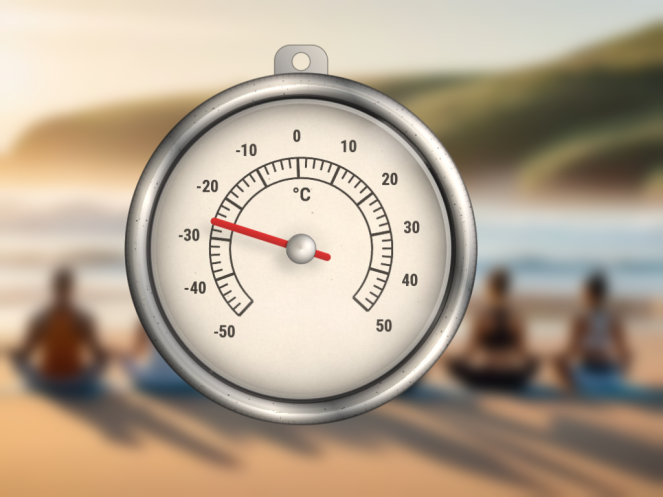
-26; °C
